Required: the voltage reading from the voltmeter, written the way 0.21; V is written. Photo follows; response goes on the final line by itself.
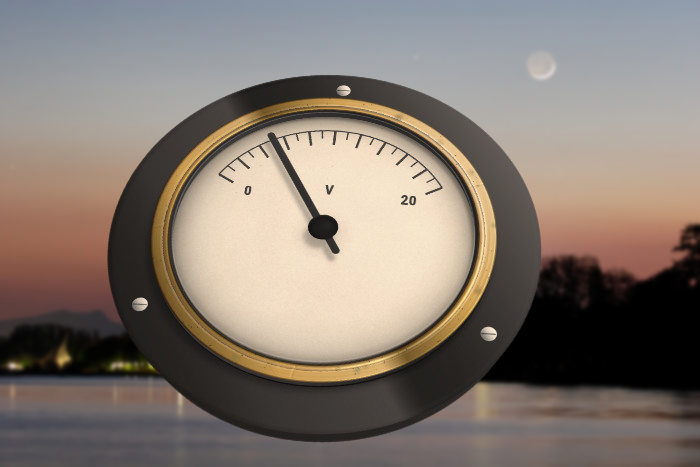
5; V
